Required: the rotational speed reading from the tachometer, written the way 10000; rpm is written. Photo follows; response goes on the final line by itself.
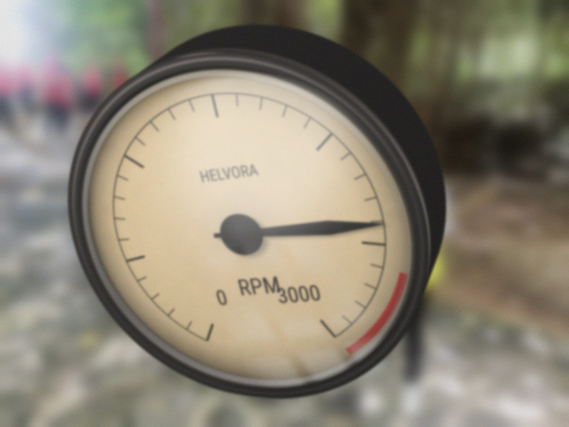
2400; rpm
